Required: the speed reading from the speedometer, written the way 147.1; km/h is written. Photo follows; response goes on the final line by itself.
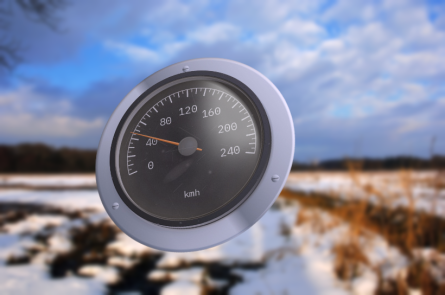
45; km/h
